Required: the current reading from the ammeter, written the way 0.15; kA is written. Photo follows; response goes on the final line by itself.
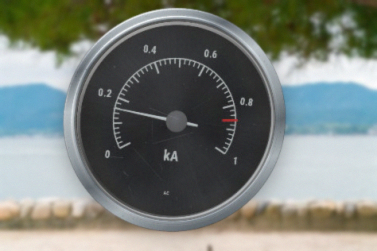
0.16; kA
